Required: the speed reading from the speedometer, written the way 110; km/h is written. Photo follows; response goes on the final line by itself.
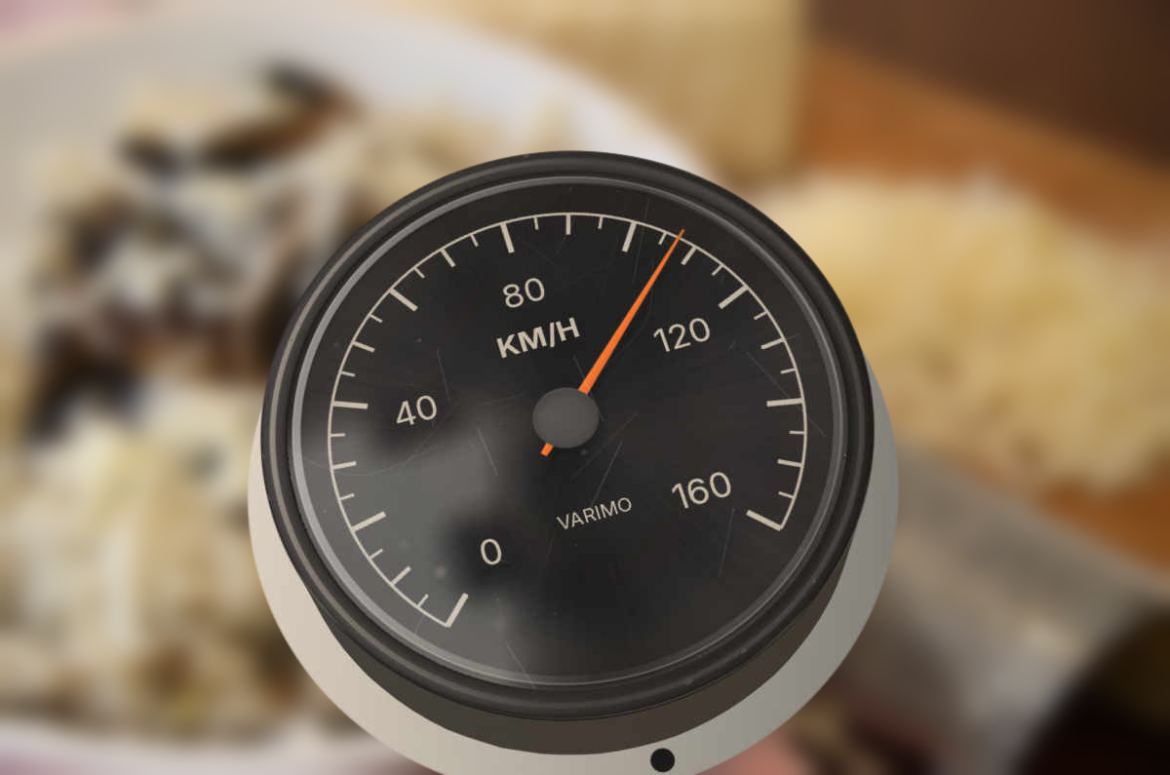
107.5; km/h
